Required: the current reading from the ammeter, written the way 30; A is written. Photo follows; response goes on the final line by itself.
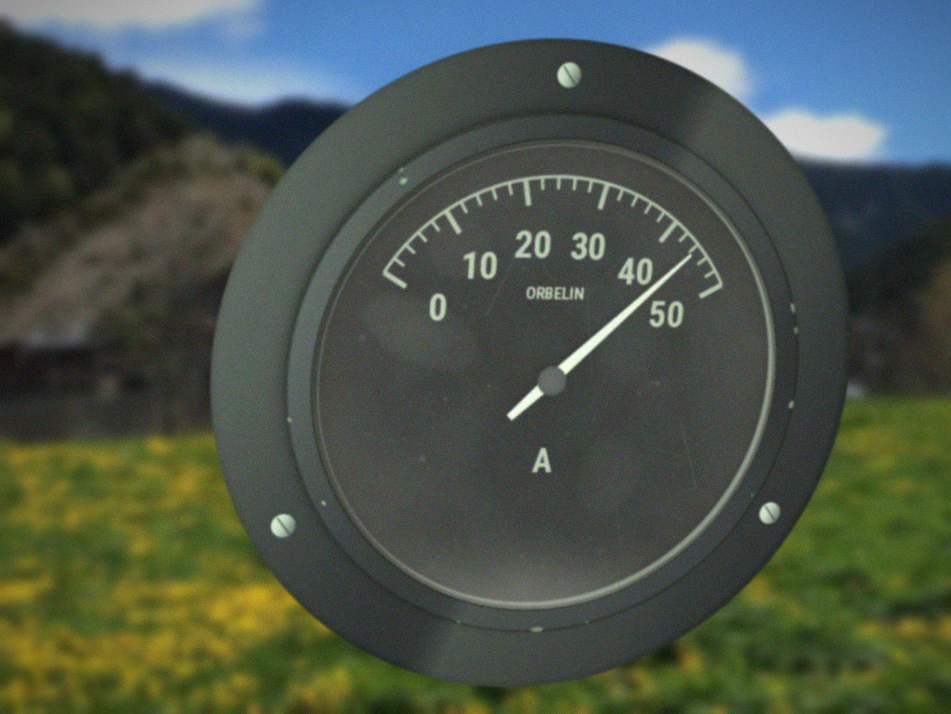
44; A
